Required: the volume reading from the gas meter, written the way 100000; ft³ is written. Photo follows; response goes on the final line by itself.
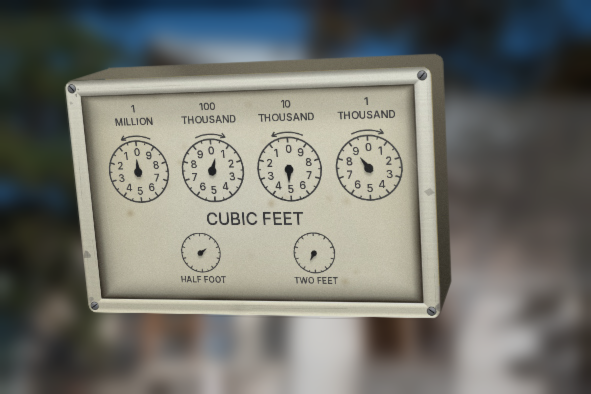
4900; ft³
